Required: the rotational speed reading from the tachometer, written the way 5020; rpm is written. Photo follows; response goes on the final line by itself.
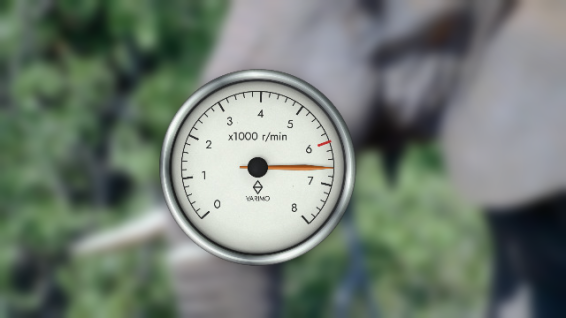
6600; rpm
